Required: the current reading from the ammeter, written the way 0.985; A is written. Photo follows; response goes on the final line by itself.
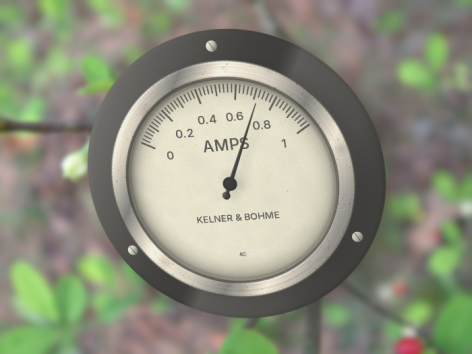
0.72; A
